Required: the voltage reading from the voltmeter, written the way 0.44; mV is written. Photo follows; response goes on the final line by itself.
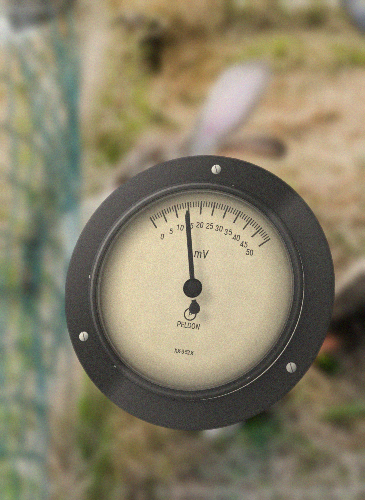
15; mV
